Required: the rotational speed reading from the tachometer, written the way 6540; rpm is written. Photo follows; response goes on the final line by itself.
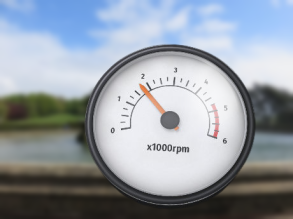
1750; rpm
